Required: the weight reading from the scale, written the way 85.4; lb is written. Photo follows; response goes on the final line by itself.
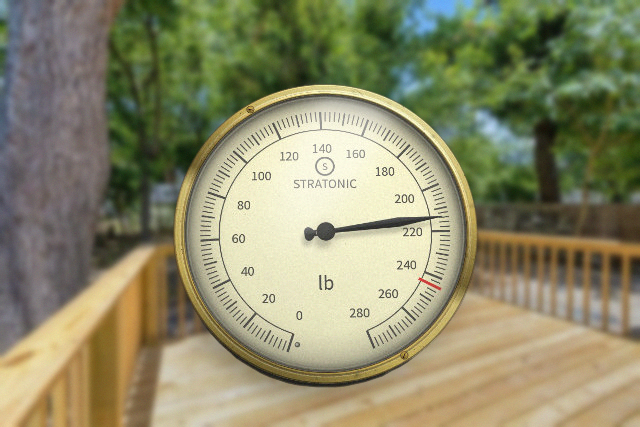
214; lb
